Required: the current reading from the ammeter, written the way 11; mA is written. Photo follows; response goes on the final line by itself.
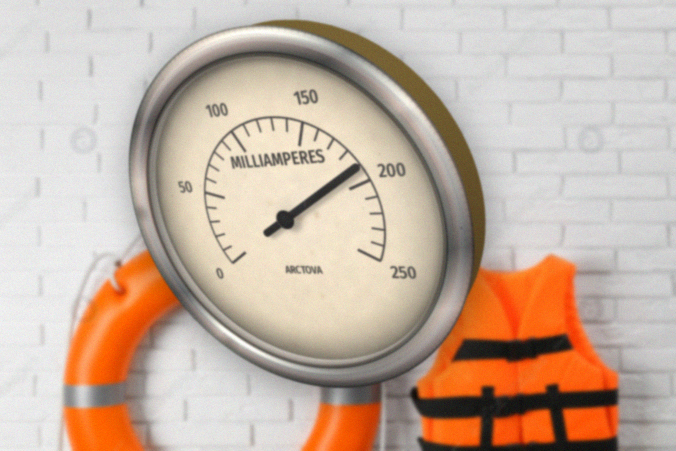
190; mA
